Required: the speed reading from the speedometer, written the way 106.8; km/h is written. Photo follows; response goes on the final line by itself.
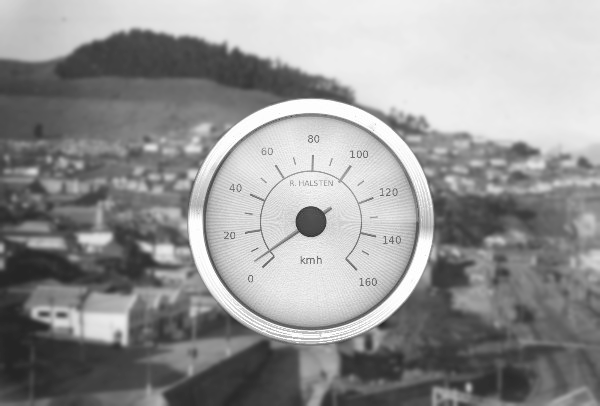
5; km/h
